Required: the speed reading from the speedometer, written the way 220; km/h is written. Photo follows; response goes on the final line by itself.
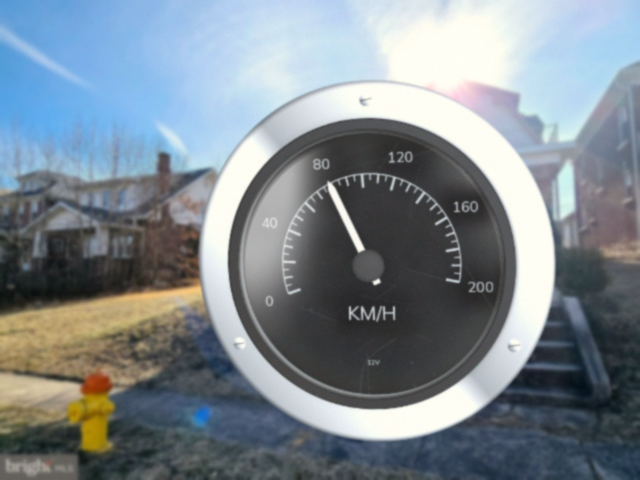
80; km/h
